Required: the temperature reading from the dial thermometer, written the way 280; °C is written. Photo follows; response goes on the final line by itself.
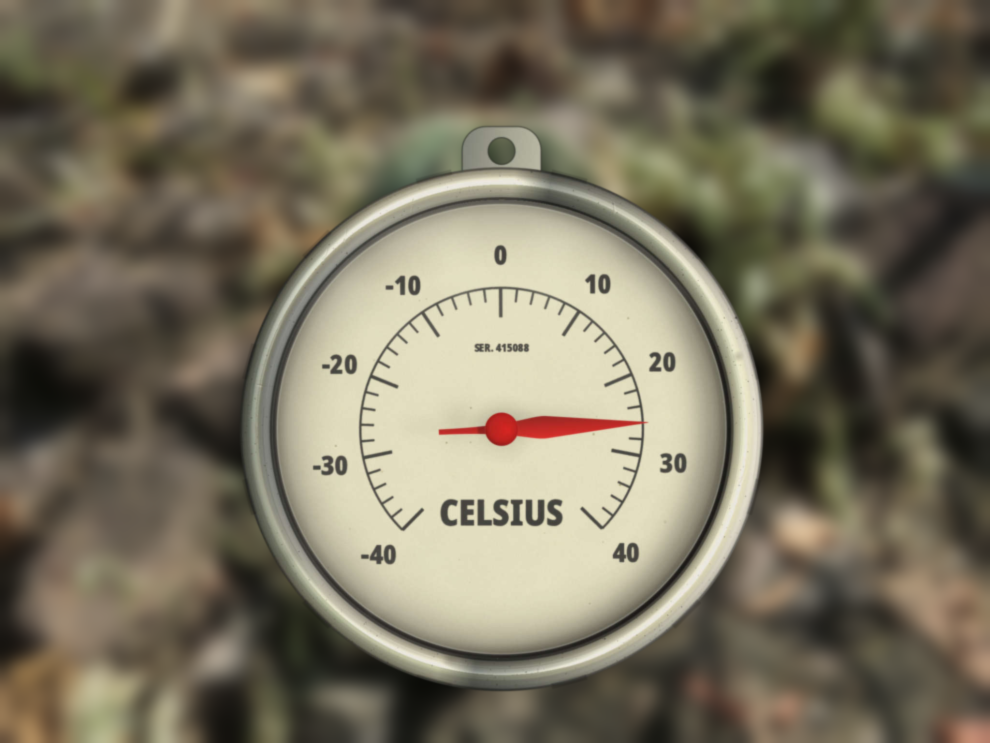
26; °C
